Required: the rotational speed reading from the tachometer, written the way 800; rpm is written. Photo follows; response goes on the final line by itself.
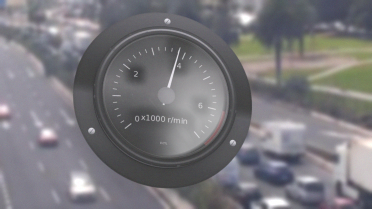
3800; rpm
